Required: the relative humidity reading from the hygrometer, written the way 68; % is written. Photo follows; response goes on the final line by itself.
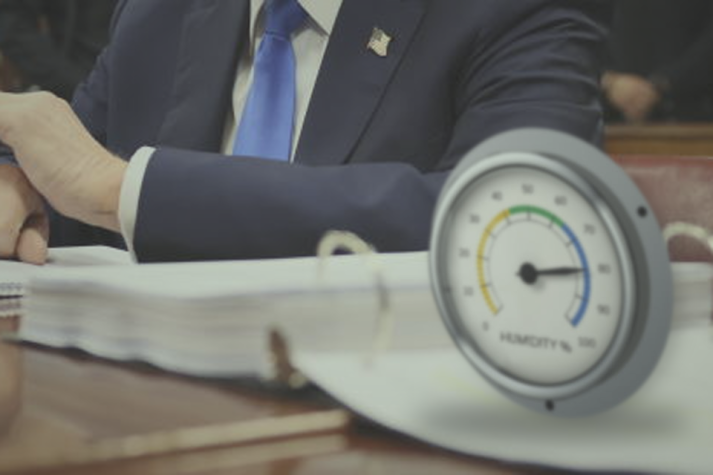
80; %
